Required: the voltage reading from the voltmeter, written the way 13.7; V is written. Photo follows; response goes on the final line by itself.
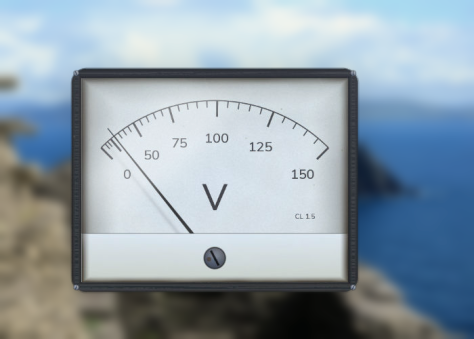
30; V
